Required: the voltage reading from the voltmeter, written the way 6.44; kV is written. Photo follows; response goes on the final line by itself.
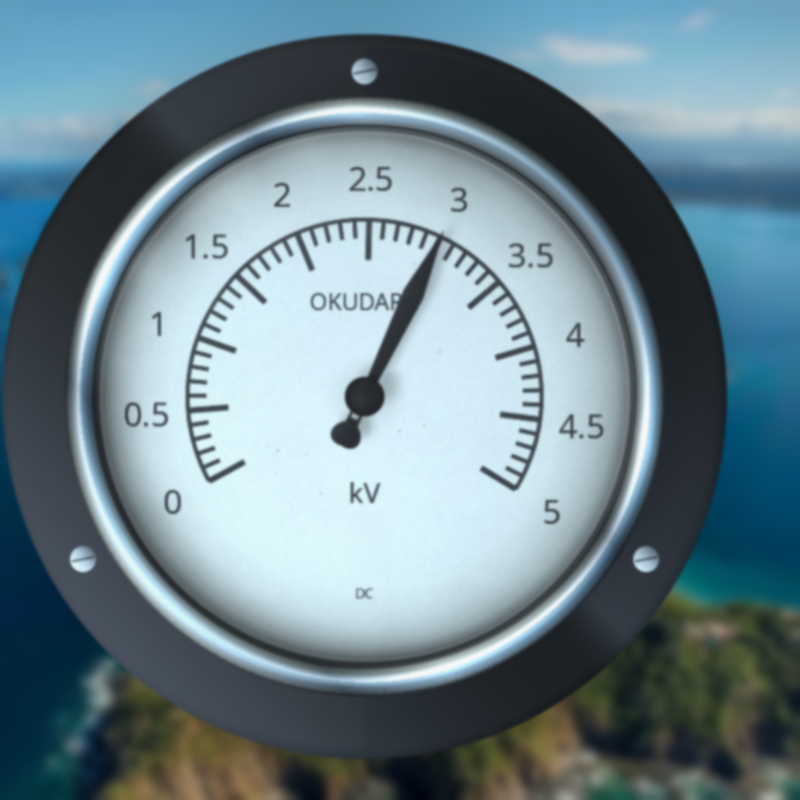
3; kV
